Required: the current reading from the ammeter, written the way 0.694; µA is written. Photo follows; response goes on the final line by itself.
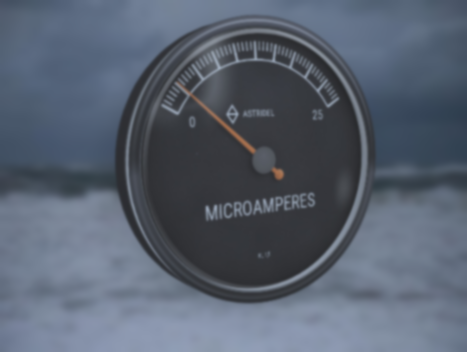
2.5; µA
